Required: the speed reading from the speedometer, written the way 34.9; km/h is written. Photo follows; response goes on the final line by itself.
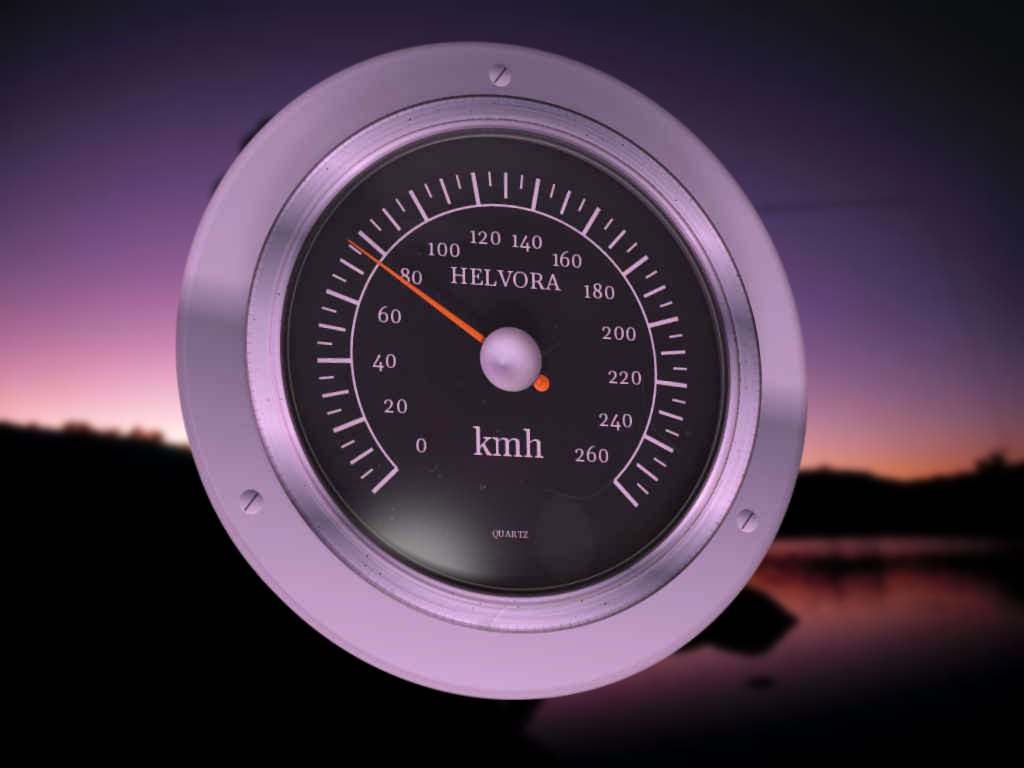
75; km/h
